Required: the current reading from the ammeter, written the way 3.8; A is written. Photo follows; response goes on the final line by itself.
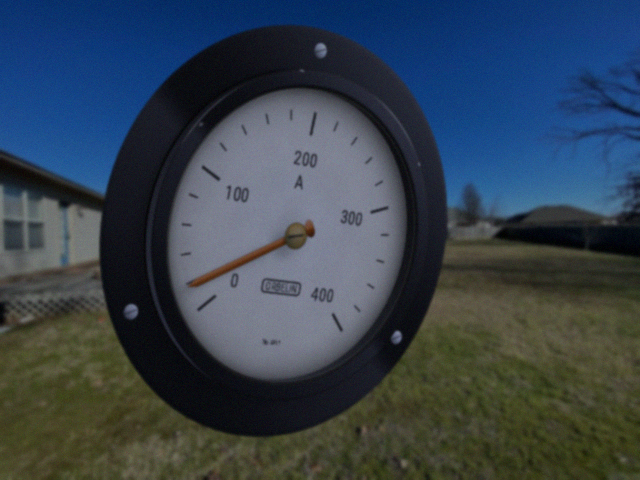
20; A
